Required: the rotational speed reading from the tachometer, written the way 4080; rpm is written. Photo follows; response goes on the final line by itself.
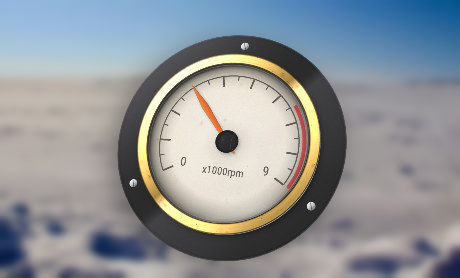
3000; rpm
